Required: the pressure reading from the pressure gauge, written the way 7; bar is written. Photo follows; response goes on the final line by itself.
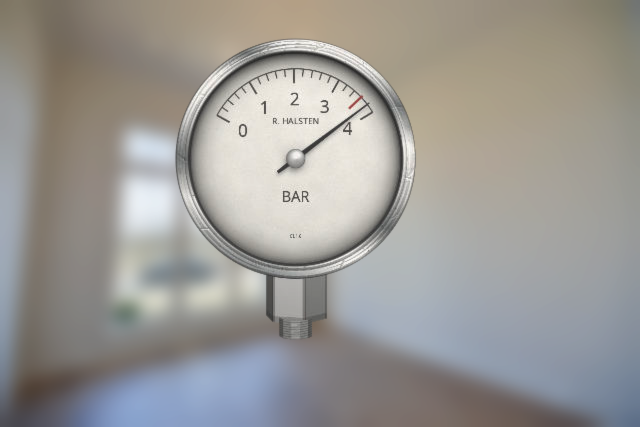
3.8; bar
